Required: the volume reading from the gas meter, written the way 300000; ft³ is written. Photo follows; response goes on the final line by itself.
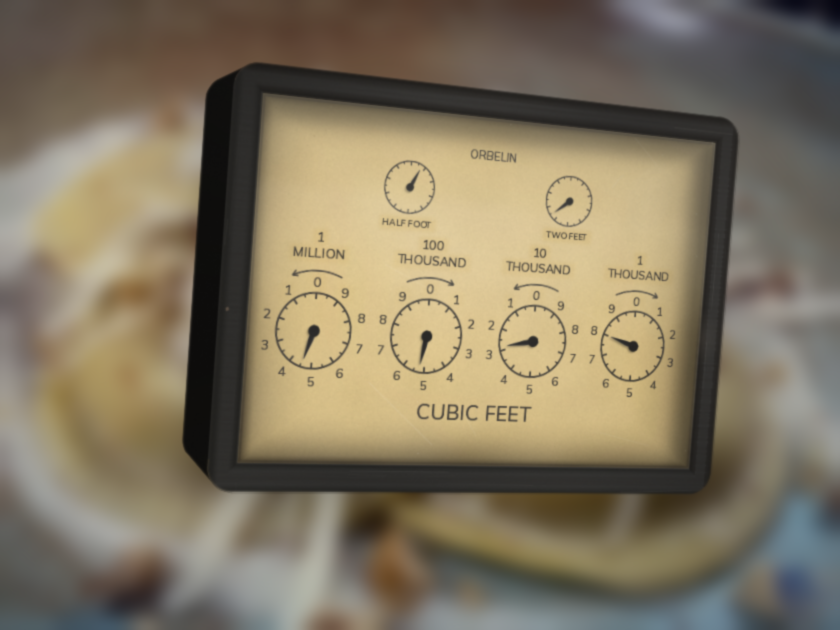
452800; ft³
